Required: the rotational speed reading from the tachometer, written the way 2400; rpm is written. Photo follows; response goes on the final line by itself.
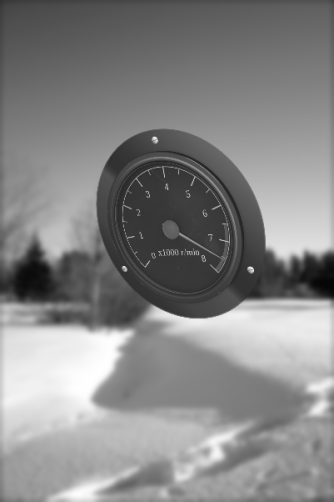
7500; rpm
